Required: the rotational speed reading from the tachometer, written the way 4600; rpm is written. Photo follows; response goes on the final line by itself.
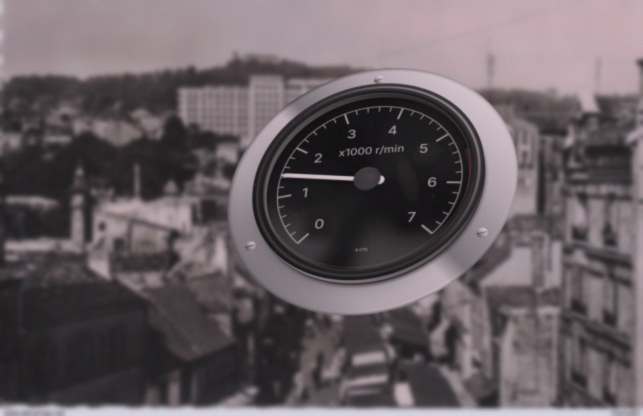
1400; rpm
